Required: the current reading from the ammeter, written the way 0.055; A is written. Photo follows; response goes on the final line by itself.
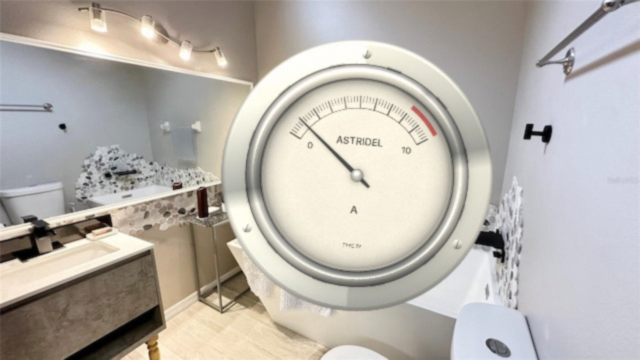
1; A
